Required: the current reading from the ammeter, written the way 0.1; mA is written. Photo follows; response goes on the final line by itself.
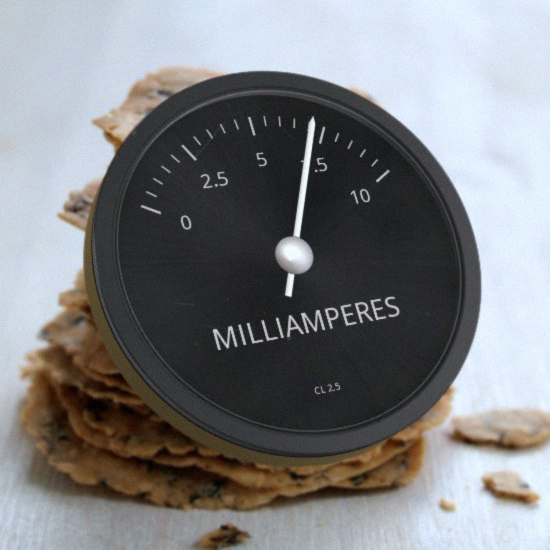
7; mA
